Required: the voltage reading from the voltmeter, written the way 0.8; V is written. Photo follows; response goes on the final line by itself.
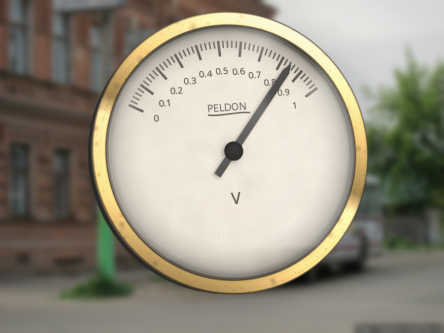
0.84; V
